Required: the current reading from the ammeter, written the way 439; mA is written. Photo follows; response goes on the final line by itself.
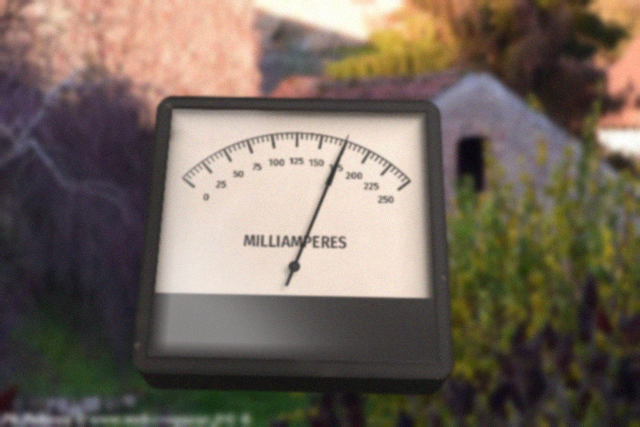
175; mA
